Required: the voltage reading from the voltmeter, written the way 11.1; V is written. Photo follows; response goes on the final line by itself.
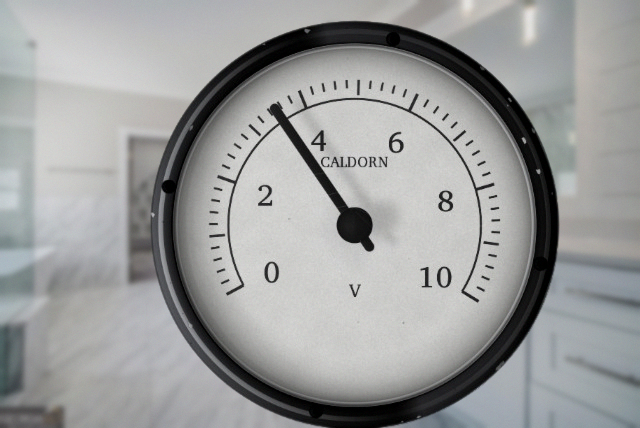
3.5; V
